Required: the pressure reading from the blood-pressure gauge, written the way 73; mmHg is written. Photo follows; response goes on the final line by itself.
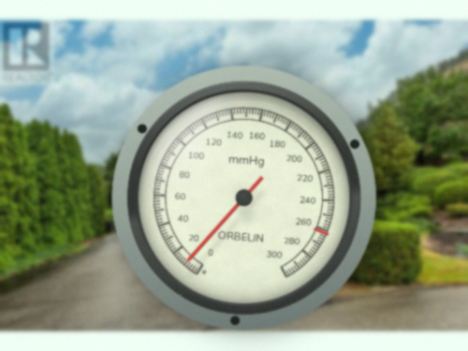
10; mmHg
